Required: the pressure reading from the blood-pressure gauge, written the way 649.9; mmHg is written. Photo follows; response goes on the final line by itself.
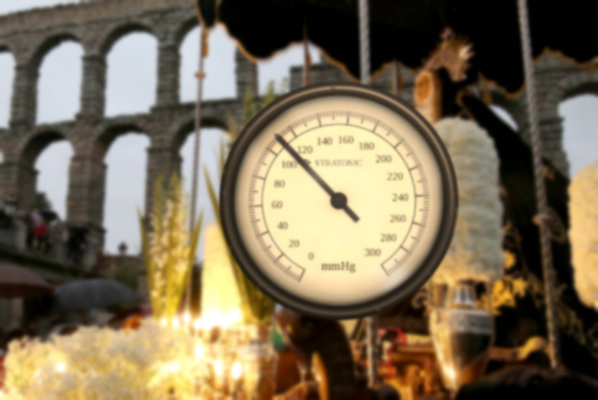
110; mmHg
